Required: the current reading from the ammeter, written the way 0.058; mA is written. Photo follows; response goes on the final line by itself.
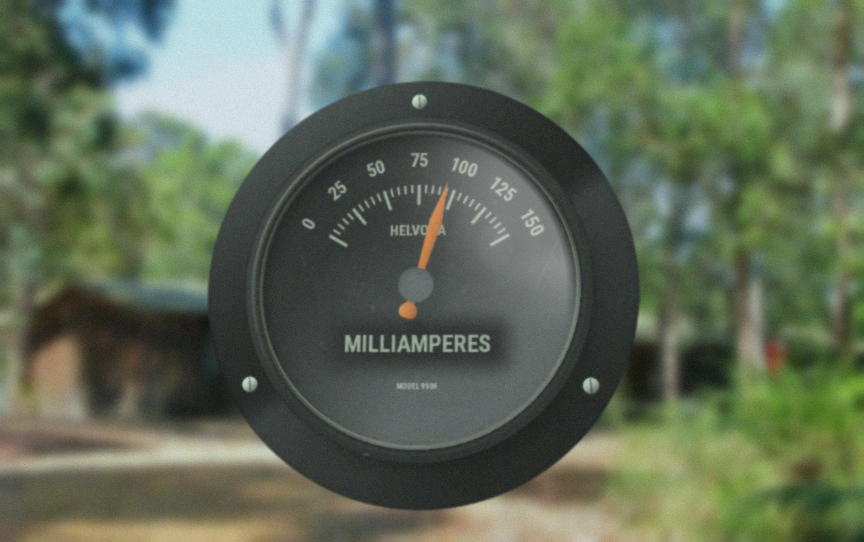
95; mA
